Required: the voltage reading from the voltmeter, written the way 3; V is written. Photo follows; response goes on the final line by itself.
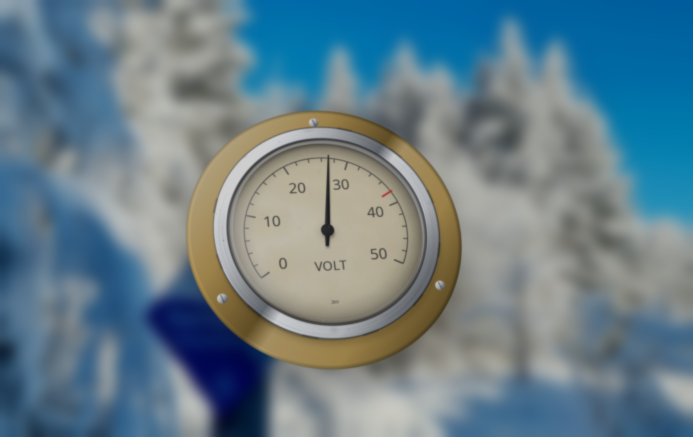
27; V
